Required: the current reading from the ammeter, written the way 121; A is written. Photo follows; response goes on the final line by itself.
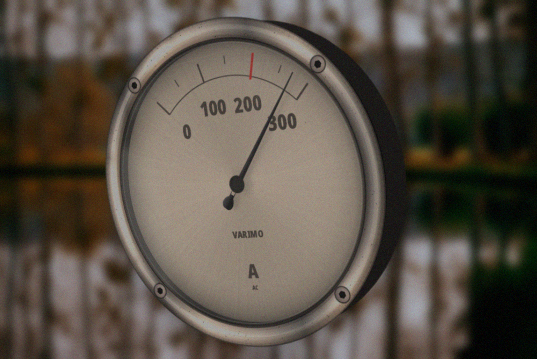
275; A
